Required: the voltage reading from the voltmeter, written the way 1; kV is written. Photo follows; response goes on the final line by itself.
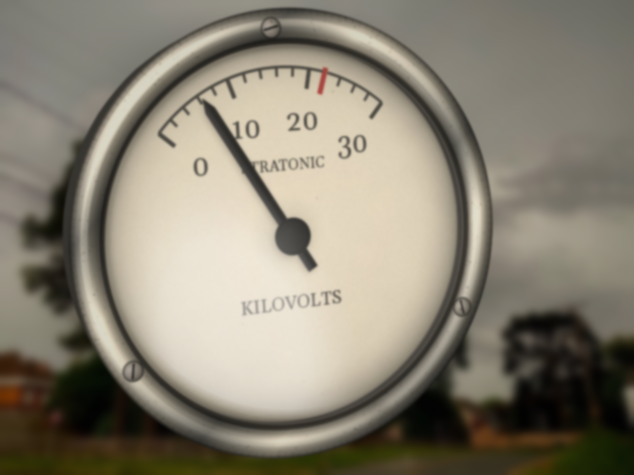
6; kV
